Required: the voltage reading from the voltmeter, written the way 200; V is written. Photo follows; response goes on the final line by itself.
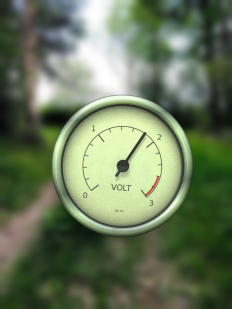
1.8; V
